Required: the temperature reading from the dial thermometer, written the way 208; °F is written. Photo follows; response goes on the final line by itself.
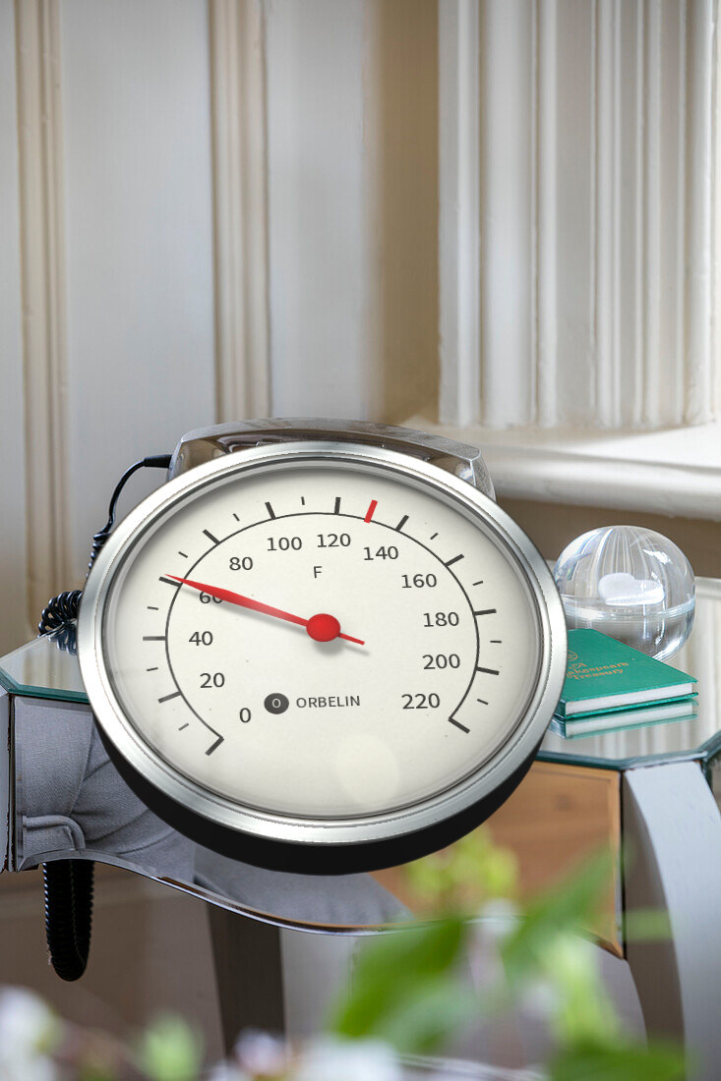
60; °F
